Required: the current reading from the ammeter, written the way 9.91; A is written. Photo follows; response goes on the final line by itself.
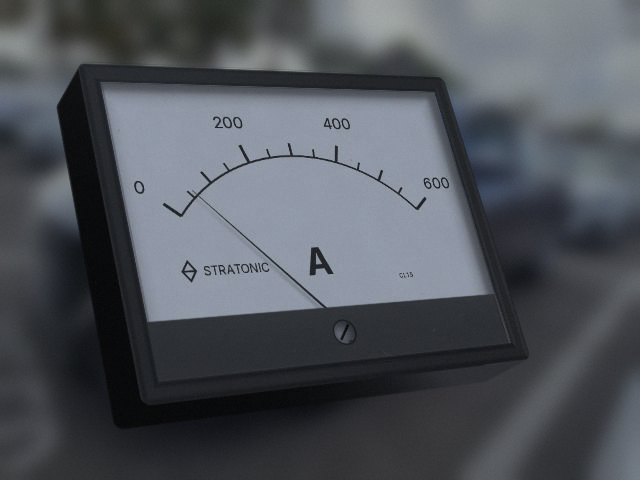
50; A
